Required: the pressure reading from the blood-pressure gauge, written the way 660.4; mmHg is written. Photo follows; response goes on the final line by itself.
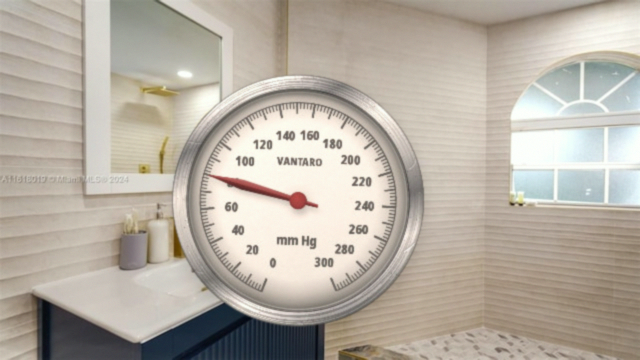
80; mmHg
